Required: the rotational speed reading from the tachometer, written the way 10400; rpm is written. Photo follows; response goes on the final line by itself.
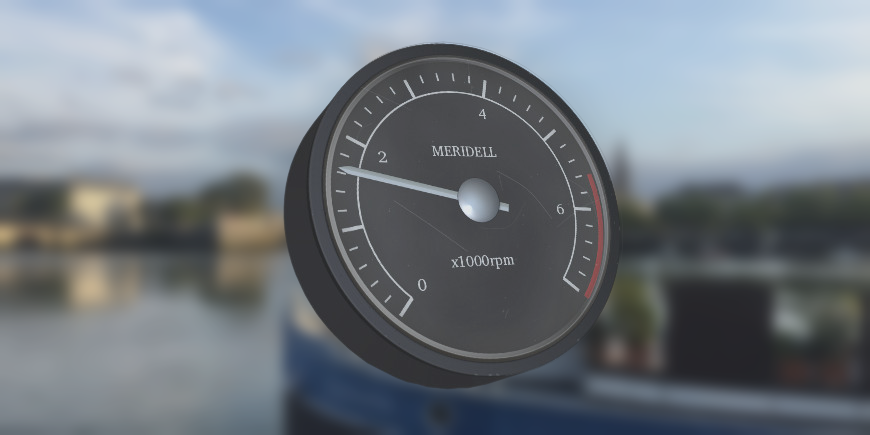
1600; rpm
